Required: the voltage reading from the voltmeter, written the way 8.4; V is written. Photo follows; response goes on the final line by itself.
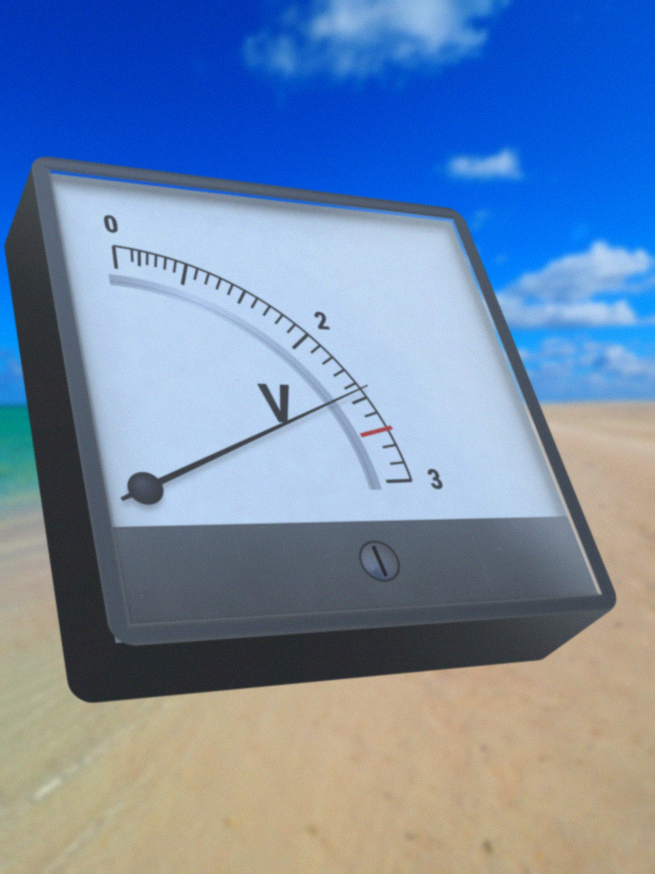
2.45; V
